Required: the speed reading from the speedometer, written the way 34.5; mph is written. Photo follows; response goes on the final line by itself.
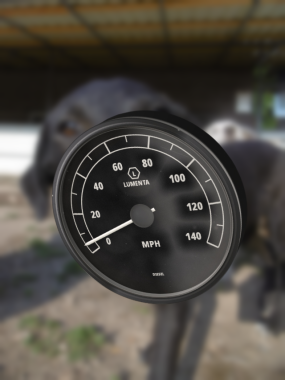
5; mph
